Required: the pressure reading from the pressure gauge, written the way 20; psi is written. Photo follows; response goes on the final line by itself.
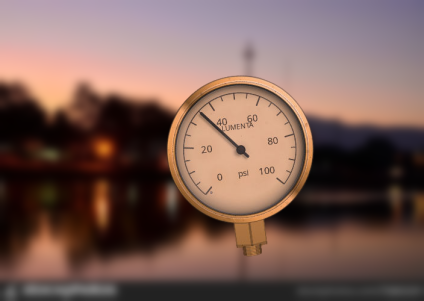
35; psi
